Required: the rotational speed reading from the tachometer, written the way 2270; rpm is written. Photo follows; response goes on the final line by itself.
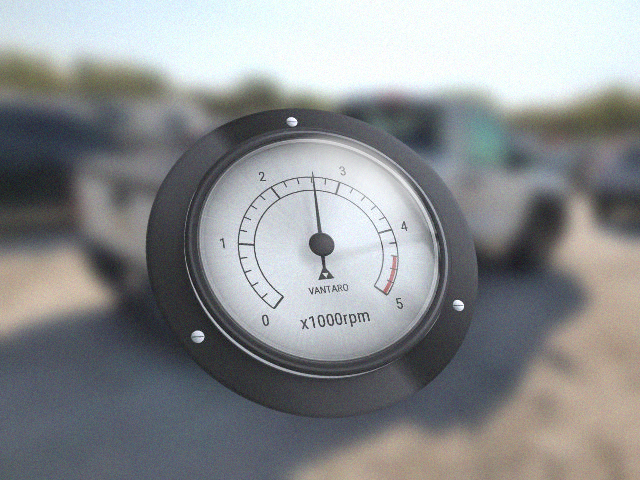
2600; rpm
